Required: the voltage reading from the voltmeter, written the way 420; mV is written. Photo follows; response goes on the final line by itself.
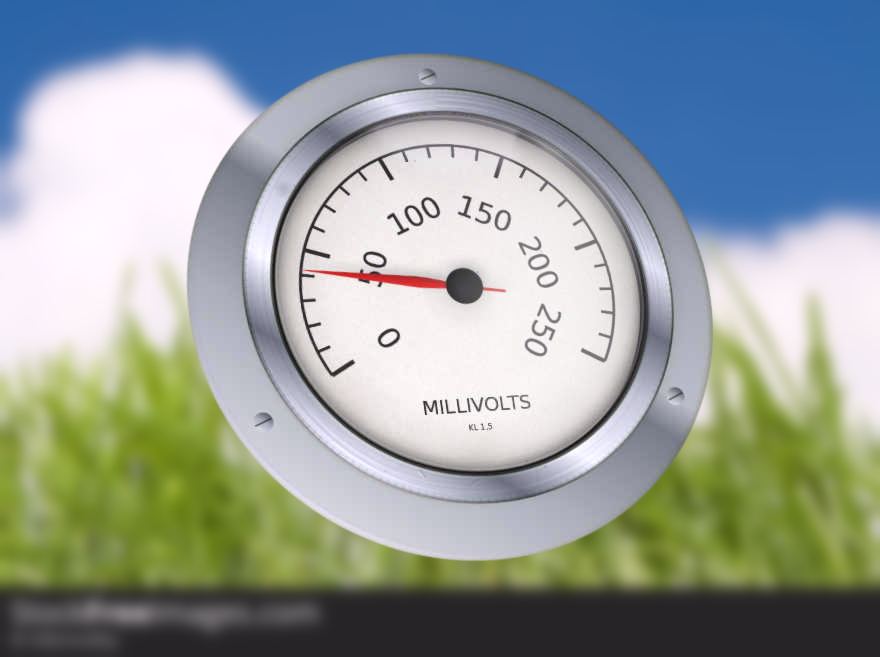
40; mV
